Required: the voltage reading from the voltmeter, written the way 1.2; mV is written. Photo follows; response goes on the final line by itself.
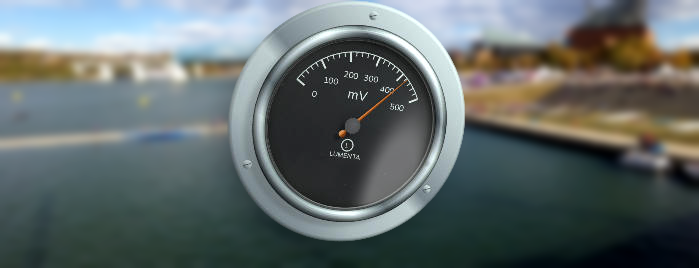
420; mV
